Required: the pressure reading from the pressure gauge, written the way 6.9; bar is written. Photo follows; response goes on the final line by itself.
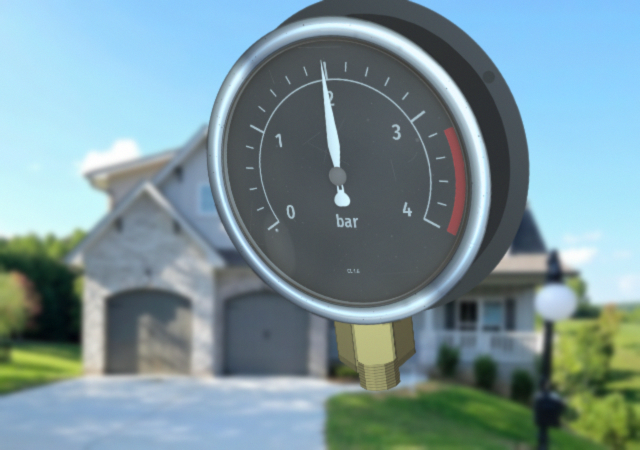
2; bar
